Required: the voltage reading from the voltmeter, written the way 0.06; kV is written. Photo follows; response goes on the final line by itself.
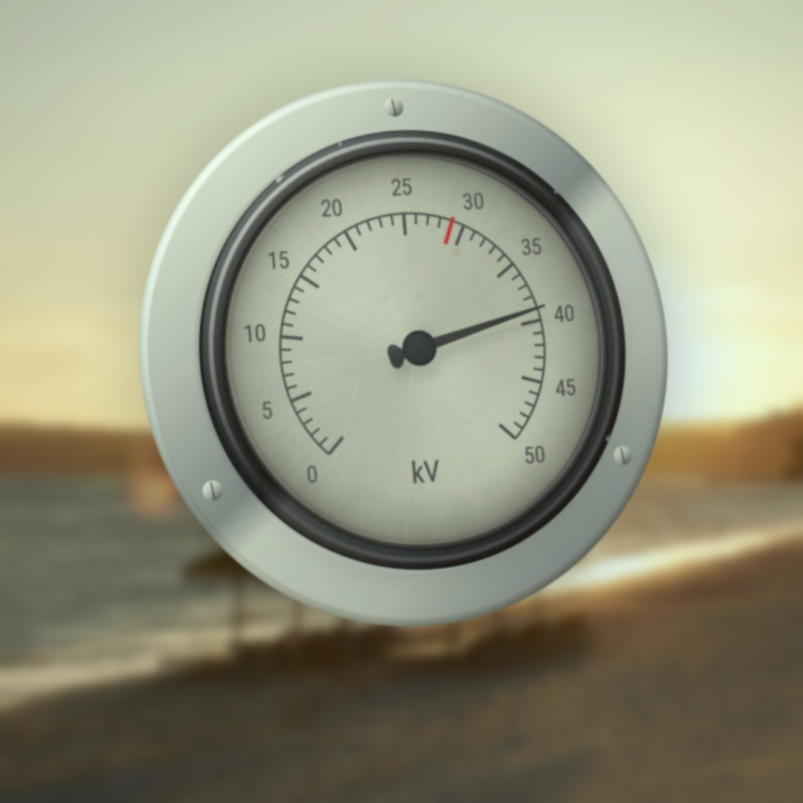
39; kV
